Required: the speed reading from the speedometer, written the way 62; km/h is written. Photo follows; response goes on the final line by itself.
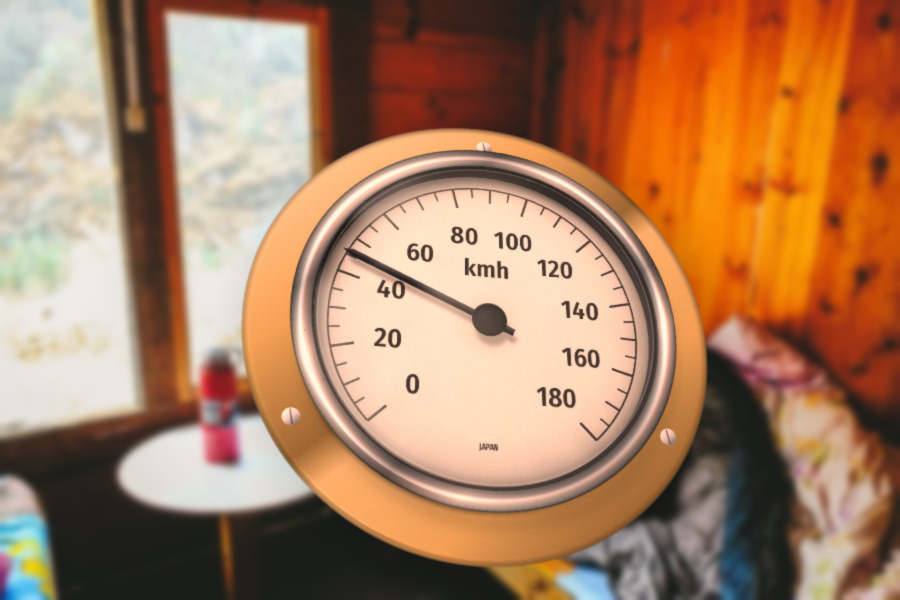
45; km/h
